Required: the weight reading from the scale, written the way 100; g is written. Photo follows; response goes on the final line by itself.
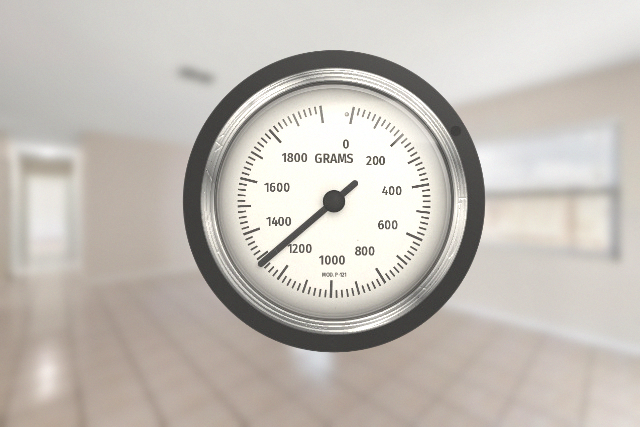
1280; g
